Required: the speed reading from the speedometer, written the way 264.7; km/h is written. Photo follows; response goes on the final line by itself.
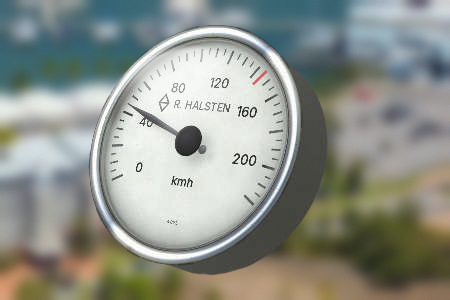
45; km/h
